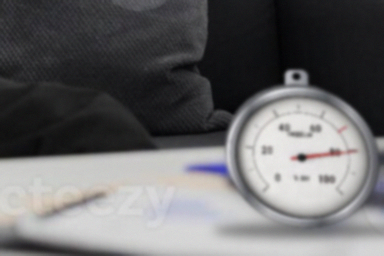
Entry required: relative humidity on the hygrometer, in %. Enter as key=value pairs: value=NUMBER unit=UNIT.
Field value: value=80 unit=%
